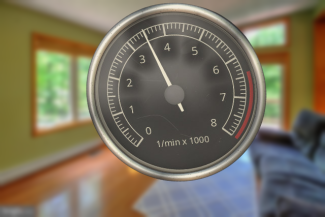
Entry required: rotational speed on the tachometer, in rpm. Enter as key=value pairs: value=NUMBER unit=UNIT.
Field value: value=3500 unit=rpm
